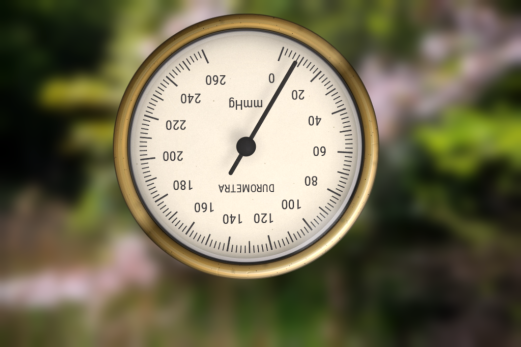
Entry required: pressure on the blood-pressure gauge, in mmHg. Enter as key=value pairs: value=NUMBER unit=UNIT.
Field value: value=8 unit=mmHg
